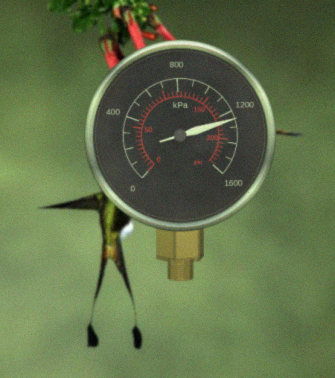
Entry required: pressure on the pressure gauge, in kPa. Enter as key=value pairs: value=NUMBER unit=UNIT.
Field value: value=1250 unit=kPa
